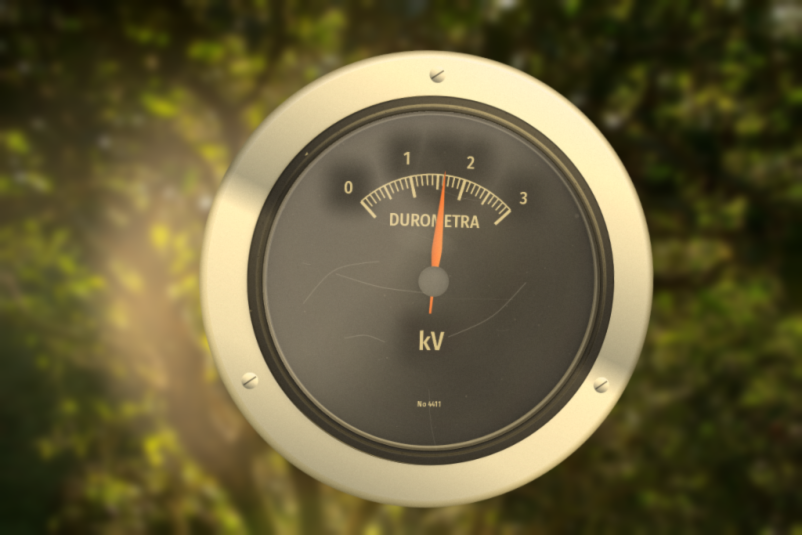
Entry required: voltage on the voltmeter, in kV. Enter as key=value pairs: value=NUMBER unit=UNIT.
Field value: value=1.6 unit=kV
